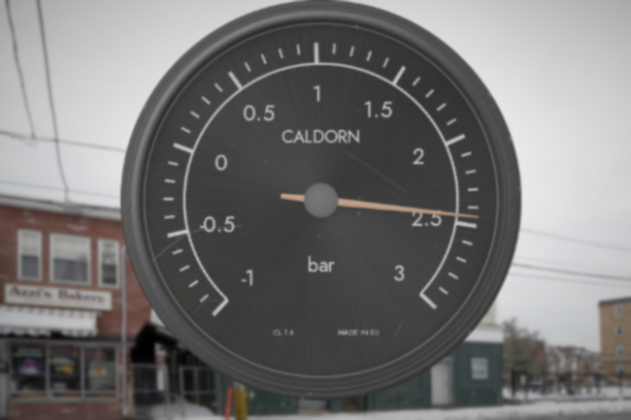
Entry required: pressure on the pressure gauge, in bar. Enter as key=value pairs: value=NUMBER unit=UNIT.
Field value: value=2.45 unit=bar
